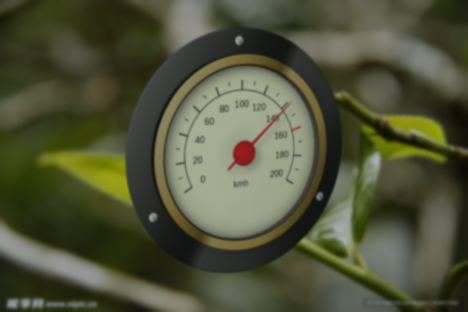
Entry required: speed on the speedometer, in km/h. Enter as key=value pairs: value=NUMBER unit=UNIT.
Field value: value=140 unit=km/h
